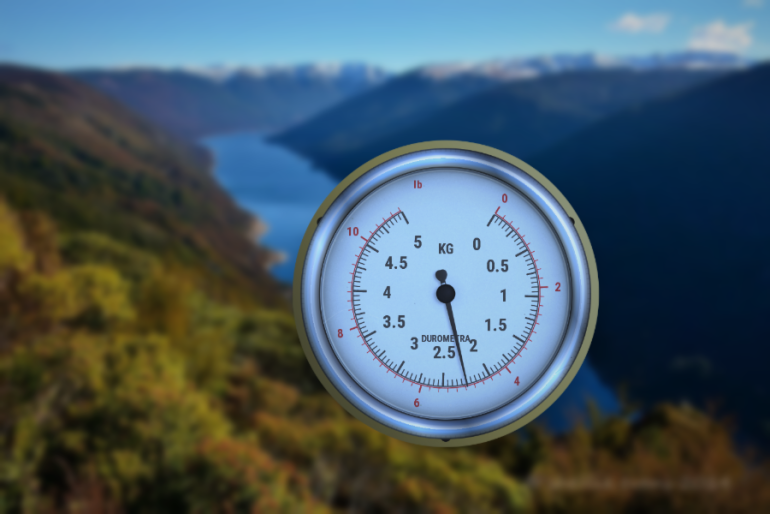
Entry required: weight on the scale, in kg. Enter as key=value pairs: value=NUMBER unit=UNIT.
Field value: value=2.25 unit=kg
